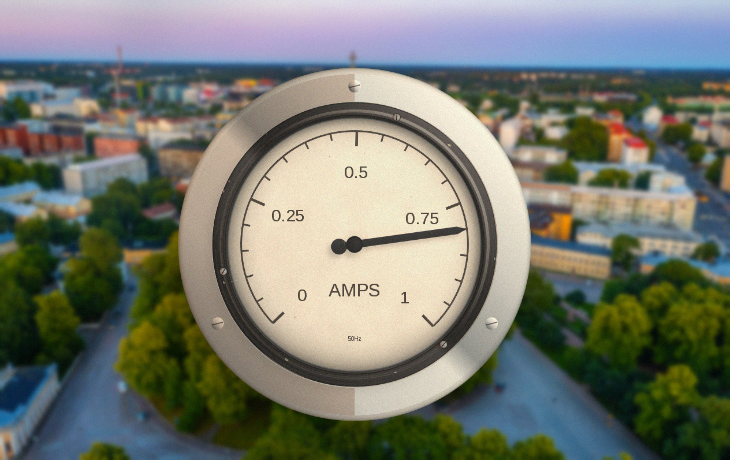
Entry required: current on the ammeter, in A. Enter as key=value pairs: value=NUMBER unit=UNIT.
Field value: value=0.8 unit=A
